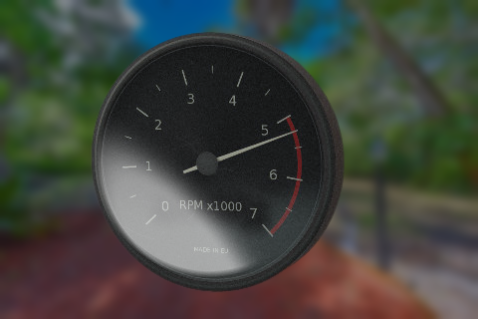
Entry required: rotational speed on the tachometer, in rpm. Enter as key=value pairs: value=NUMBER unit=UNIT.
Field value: value=5250 unit=rpm
